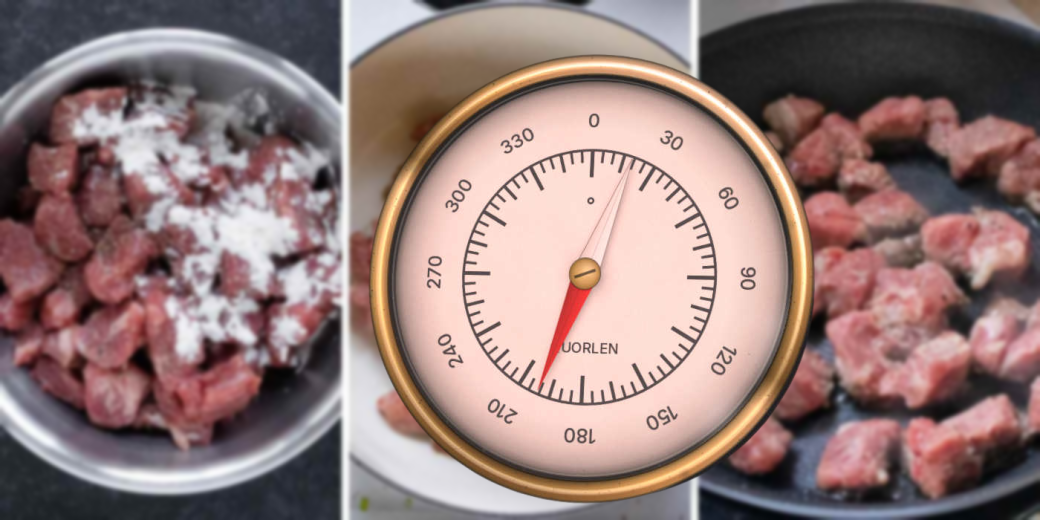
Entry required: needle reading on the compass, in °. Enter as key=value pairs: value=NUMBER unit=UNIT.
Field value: value=200 unit=°
